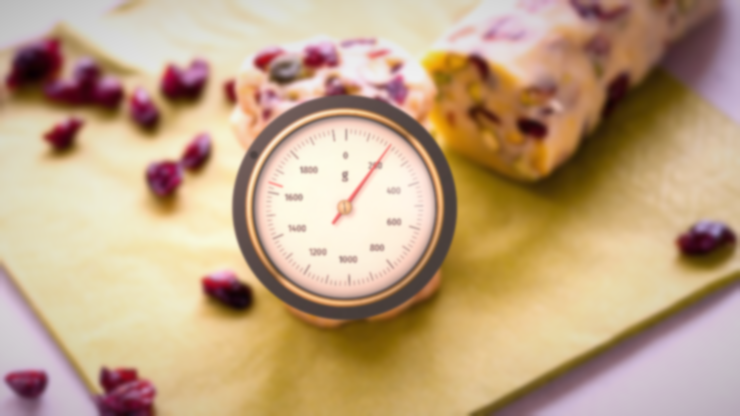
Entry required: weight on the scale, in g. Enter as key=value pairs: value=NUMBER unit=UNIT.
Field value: value=200 unit=g
